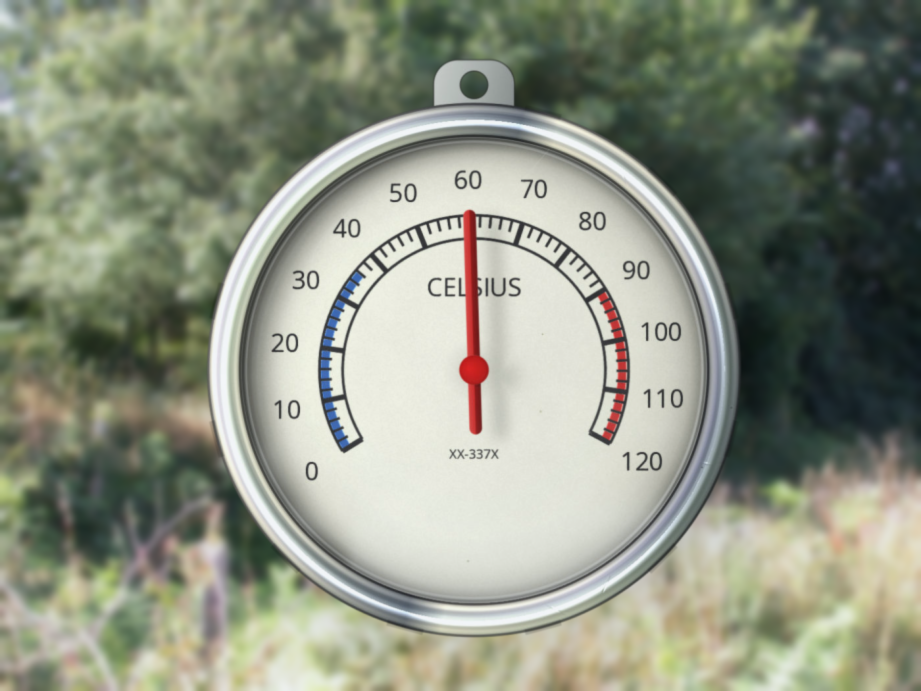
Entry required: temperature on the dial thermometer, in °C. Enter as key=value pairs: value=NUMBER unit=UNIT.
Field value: value=60 unit=°C
